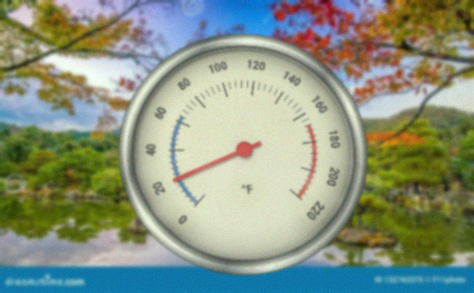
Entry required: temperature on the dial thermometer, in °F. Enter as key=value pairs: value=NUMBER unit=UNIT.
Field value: value=20 unit=°F
